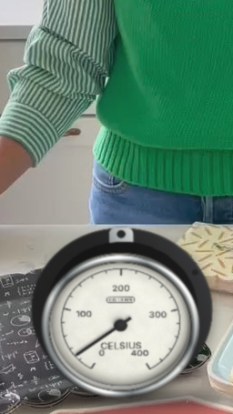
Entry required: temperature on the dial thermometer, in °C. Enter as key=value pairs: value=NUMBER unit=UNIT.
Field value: value=30 unit=°C
